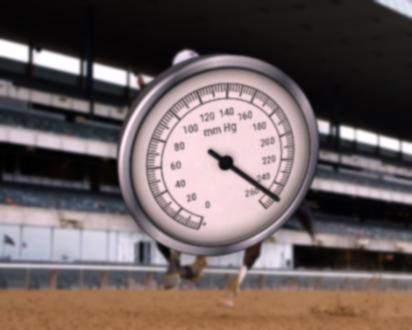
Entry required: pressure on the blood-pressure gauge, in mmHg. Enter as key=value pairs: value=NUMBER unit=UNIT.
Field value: value=250 unit=mmHg
